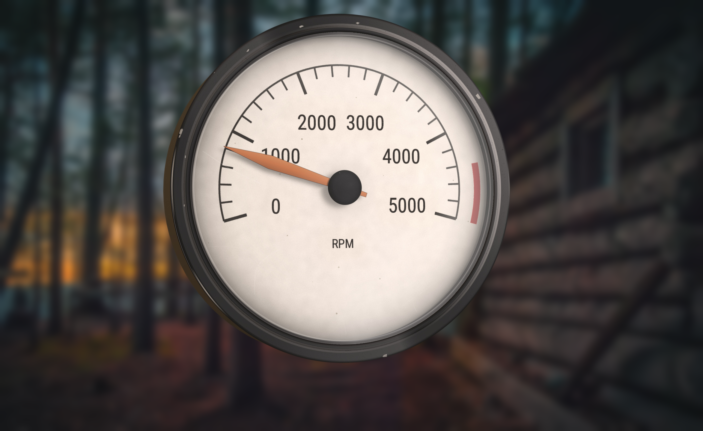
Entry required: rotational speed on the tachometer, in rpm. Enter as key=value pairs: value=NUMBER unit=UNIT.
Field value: value=800 unit=rpm
